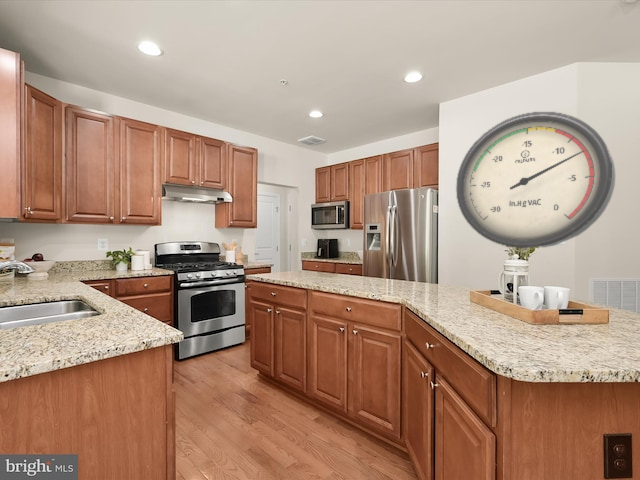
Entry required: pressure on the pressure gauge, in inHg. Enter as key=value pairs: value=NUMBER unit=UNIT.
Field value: value=-8 unit=inHg
